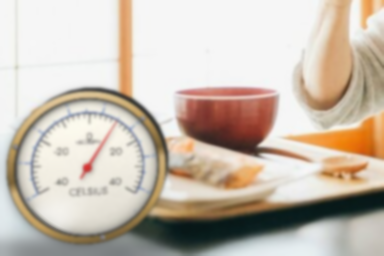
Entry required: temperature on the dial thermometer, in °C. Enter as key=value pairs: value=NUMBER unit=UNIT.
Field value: value=10 unit=°C
